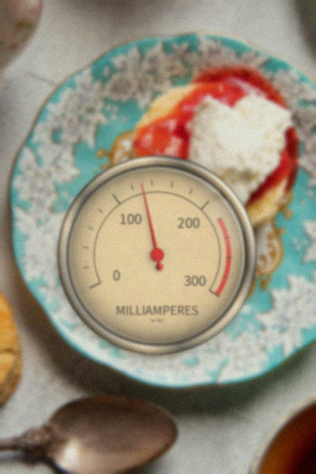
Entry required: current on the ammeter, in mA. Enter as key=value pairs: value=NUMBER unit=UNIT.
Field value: value=130 unit=mA
